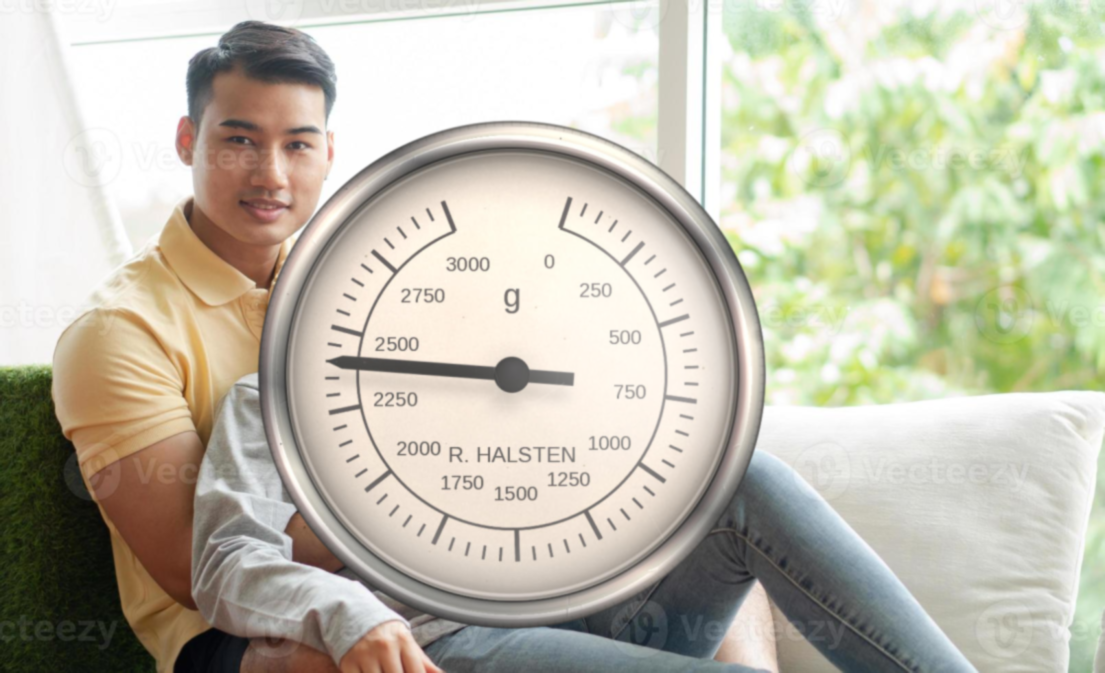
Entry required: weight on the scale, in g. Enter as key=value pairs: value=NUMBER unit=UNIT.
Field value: value=2400 unit=g
